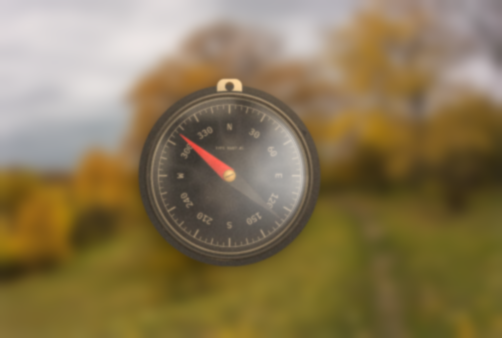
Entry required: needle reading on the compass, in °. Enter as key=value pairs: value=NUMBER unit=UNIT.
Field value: value=310 unit=°
